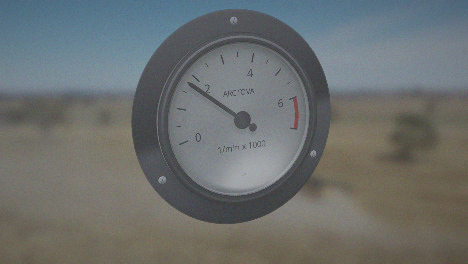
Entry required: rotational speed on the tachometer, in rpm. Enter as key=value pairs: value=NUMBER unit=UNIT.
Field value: value=1750 unit=rpm
